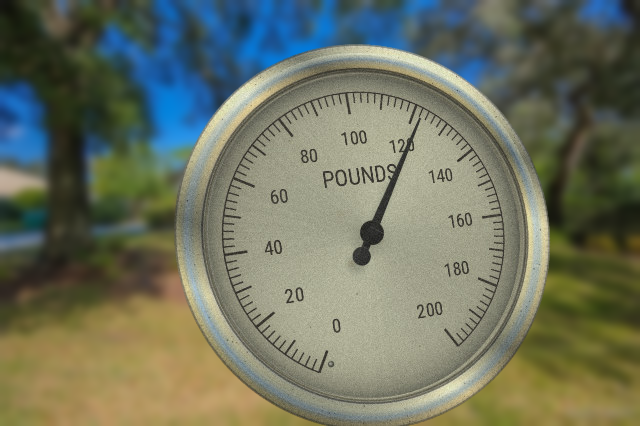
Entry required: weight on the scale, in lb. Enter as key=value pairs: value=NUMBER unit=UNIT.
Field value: value=122 unit=lb
